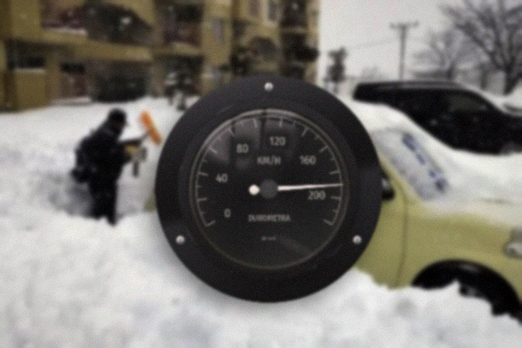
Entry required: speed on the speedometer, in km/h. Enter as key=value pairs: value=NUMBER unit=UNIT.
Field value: value=190 unit=km/h
